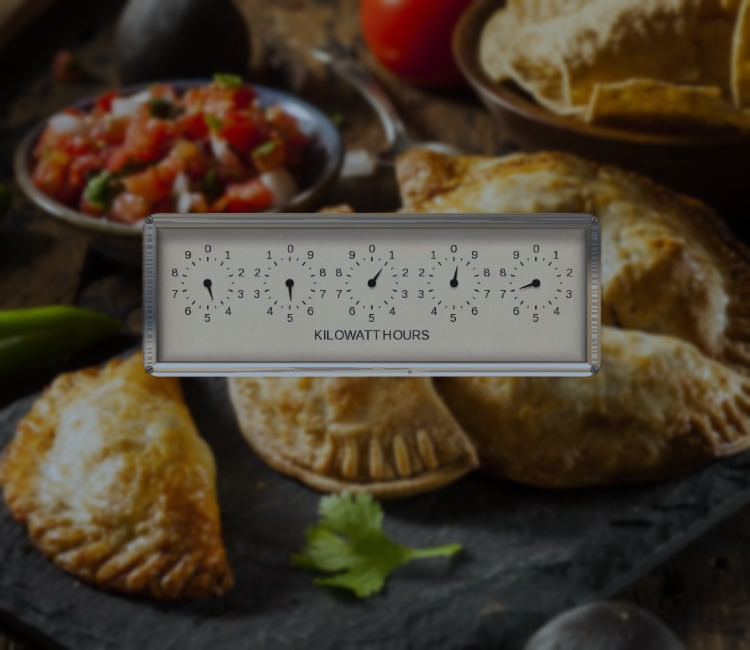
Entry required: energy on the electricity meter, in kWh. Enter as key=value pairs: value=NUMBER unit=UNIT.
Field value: value=45097 unit=kWh
